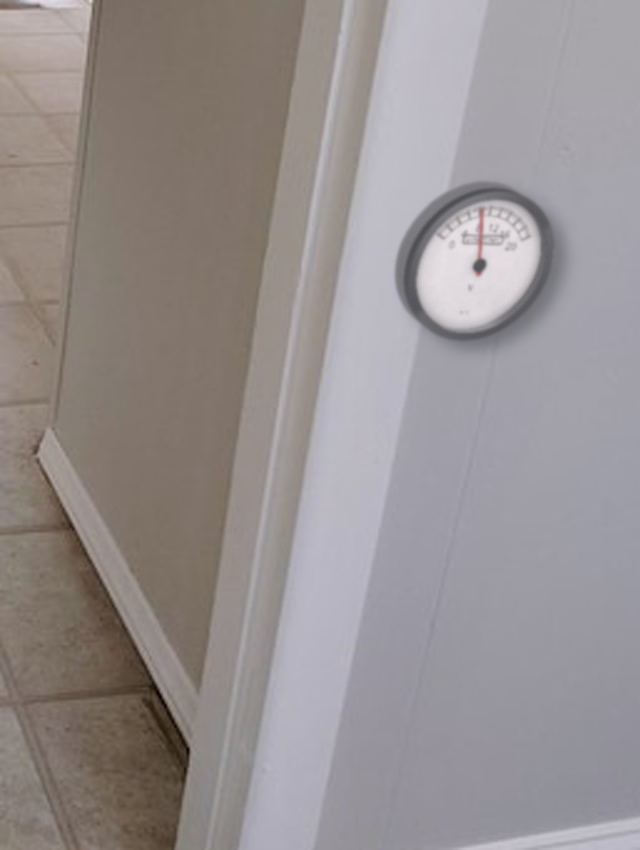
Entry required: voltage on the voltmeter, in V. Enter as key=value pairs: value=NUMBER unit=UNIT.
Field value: value=8 unit=V
